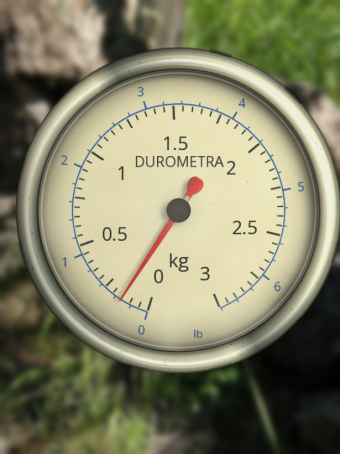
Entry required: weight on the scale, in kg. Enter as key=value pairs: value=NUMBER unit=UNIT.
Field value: value=0.15 unit=kg
